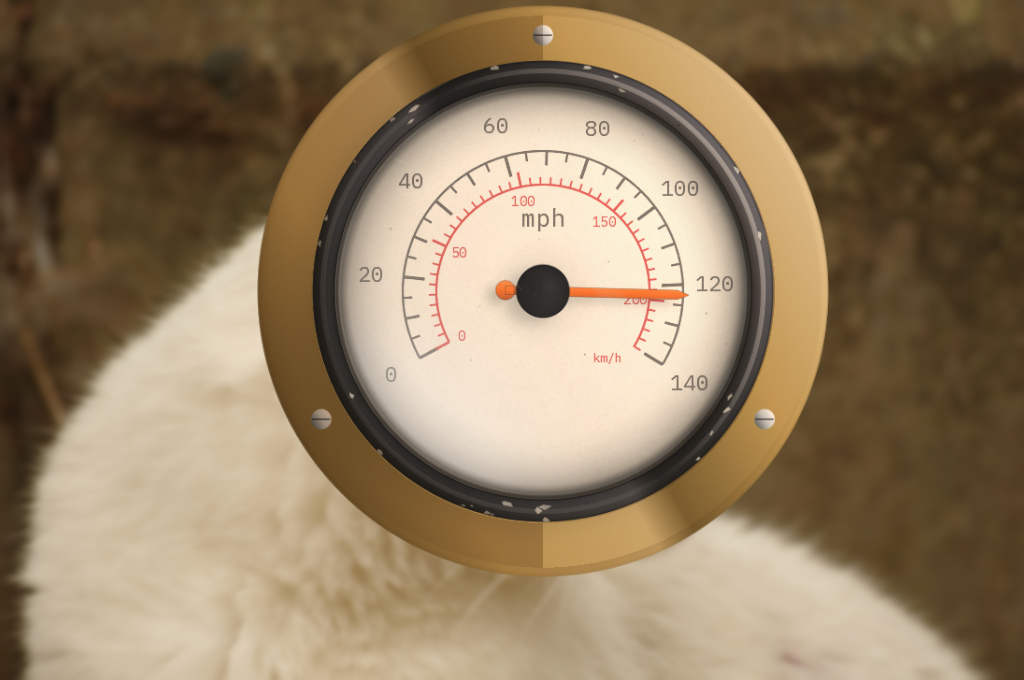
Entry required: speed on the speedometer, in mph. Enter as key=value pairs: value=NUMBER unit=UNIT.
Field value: value=122.5 unit=mph
